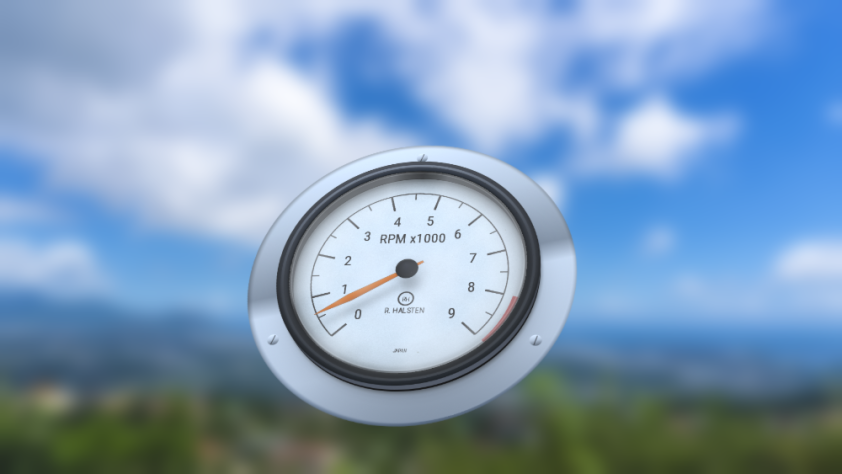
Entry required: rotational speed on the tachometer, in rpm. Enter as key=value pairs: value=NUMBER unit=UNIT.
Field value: value=500 unit=rpm
